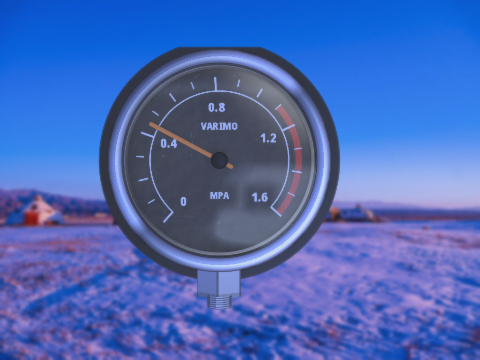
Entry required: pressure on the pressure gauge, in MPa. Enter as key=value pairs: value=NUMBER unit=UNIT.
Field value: value=0.45 unit=MPa
